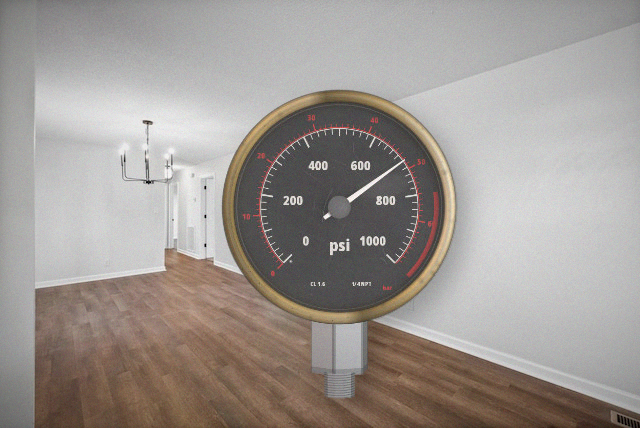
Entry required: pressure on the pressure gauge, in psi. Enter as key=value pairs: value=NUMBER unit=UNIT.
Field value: value=700 unit=psi
